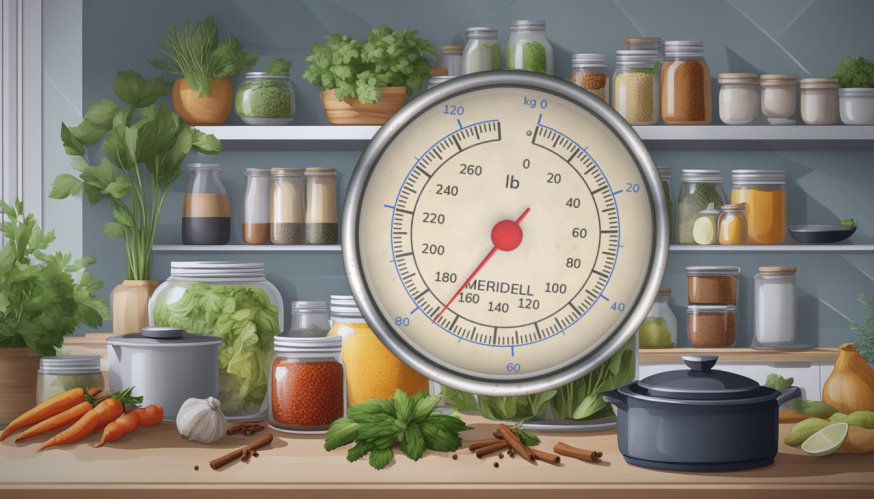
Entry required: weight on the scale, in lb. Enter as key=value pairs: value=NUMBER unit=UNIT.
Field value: value=168 unit=lb
